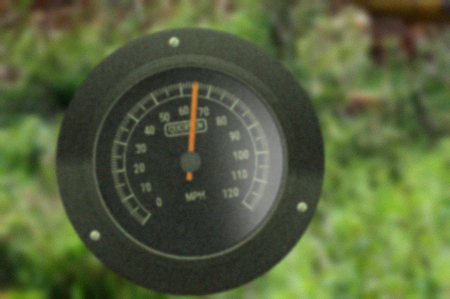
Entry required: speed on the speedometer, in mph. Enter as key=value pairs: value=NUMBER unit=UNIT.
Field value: value=65 unit=mph
